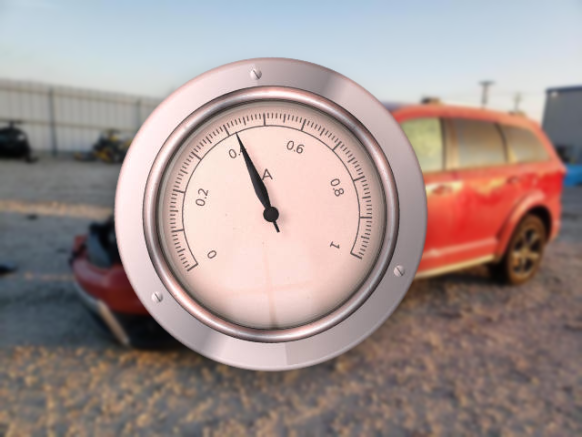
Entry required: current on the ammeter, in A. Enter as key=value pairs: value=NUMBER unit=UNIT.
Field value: value=0.42 unit=A
